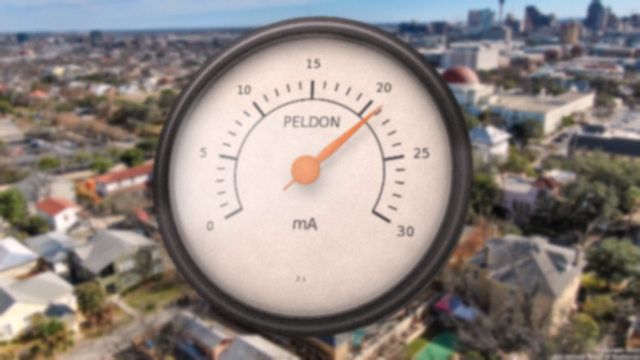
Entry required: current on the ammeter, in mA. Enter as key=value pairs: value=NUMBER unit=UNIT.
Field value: value=21 unit=mA
